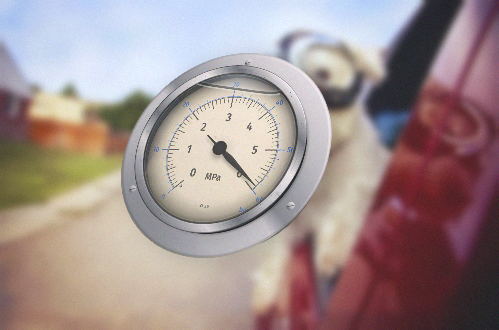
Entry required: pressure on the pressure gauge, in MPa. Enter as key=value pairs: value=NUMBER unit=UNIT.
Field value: value=5.9 unit=MPa
